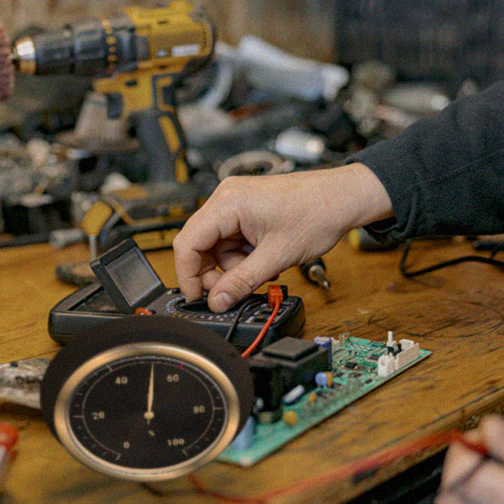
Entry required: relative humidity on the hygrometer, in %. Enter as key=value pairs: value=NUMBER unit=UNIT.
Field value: value=52 unit=%
